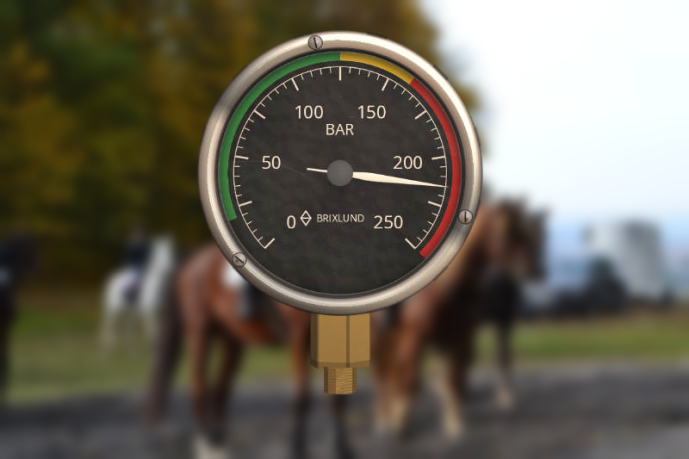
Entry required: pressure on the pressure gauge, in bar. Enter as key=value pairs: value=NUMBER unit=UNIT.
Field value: value=215 unit=bar
